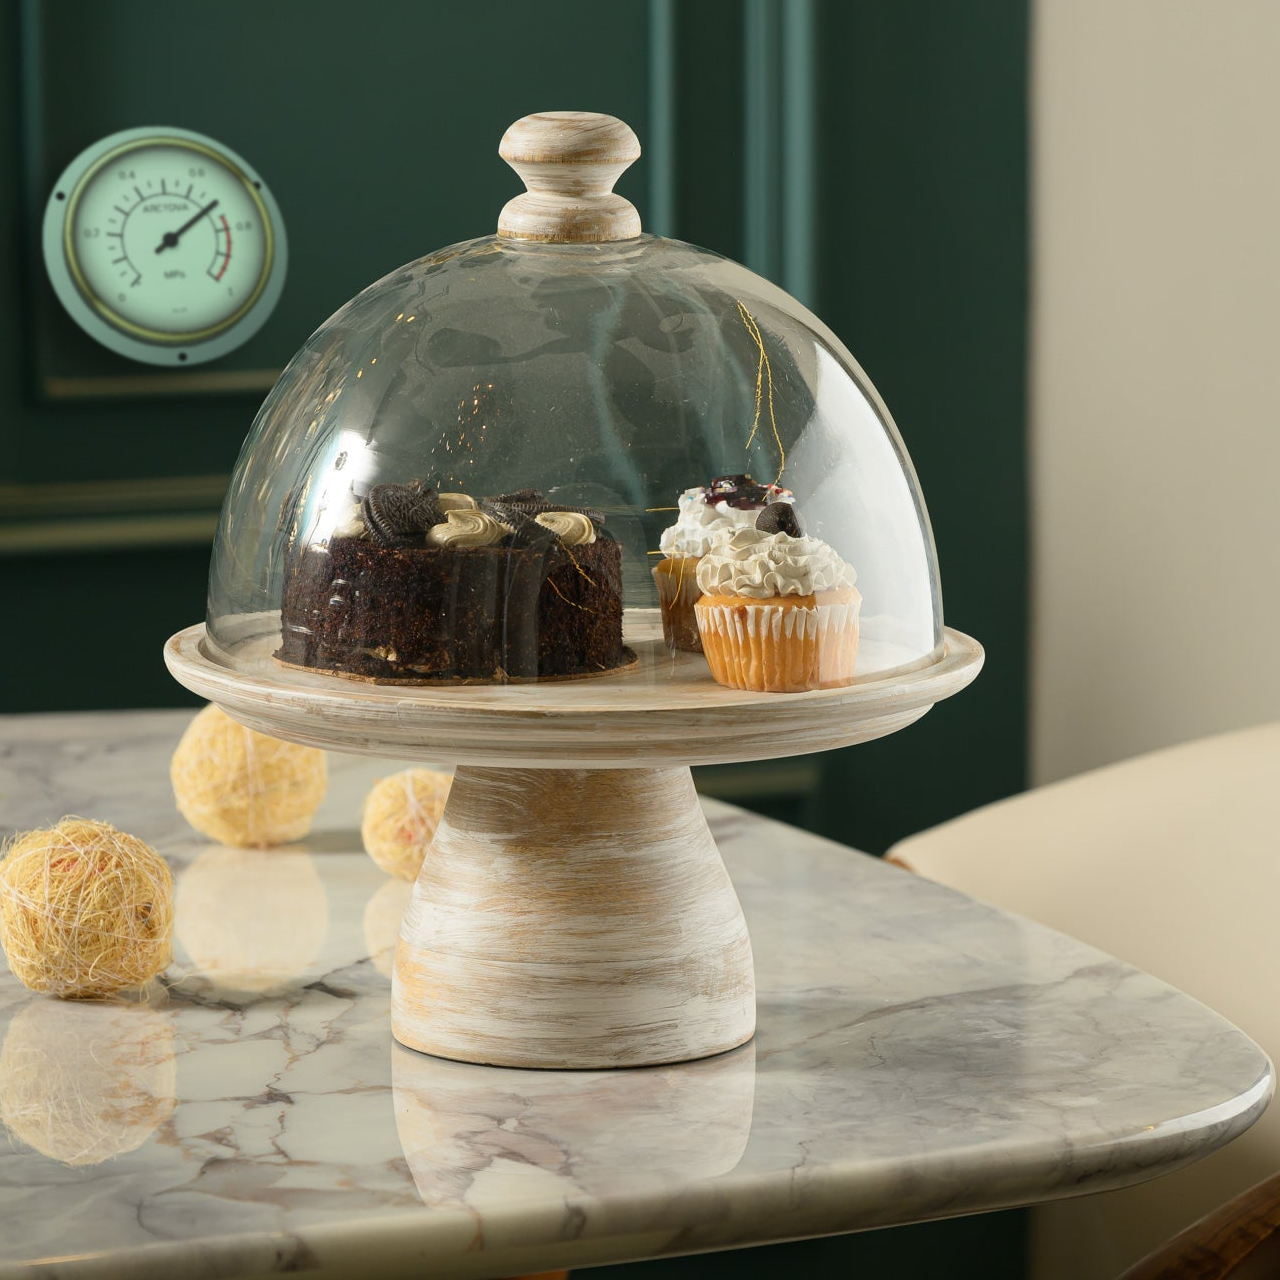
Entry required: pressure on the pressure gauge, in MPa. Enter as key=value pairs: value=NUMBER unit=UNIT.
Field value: value=0.7 unit=MPa
